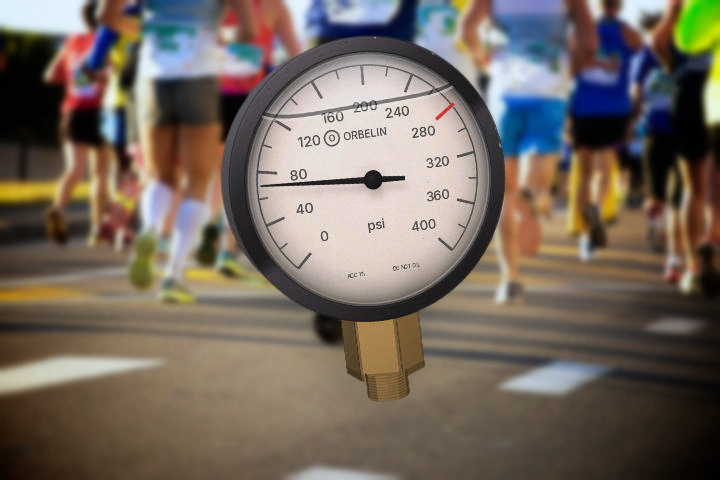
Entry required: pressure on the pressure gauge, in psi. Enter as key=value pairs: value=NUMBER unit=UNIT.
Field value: value=70 unit=psi
